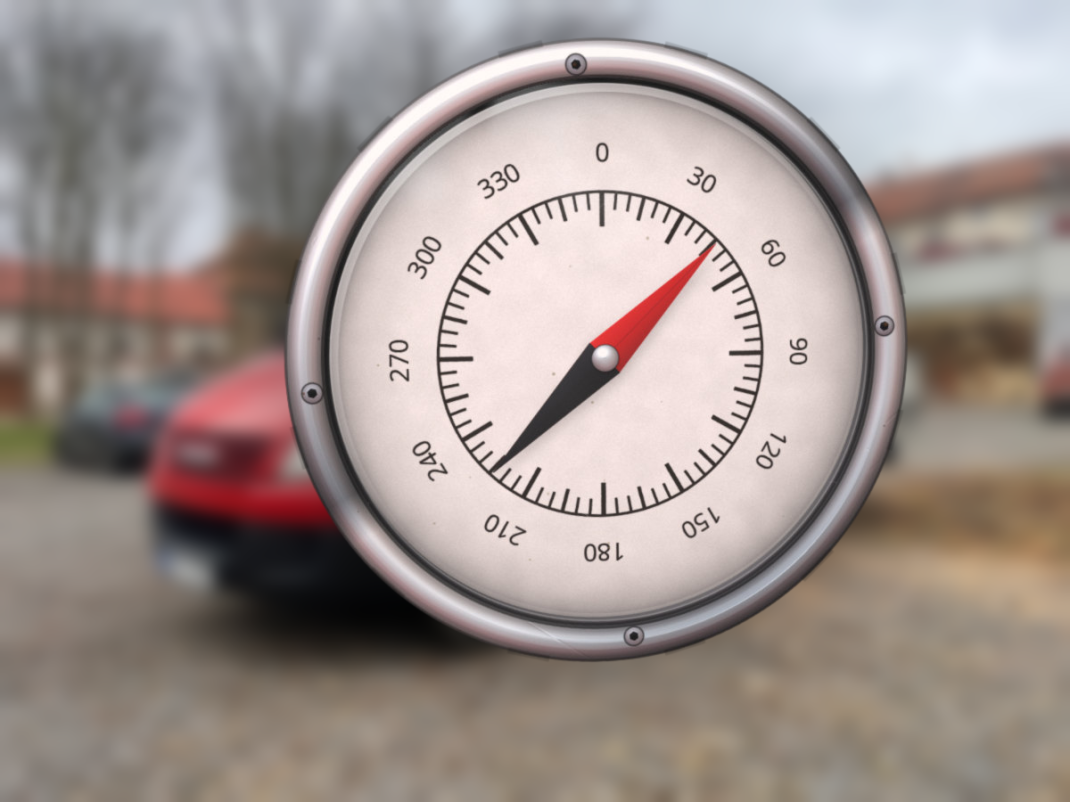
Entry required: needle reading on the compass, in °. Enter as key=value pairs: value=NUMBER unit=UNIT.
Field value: value=45 unit=°
